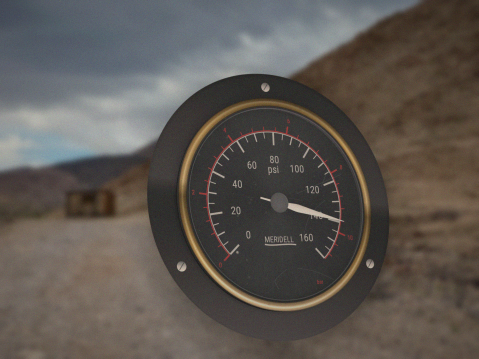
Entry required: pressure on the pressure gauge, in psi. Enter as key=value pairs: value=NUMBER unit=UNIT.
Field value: value=140 unit=psi
